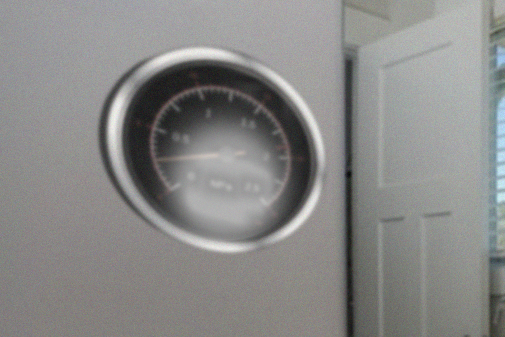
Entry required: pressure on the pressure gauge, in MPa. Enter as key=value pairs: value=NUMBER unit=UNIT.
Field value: value=0.25 unit=MPa
